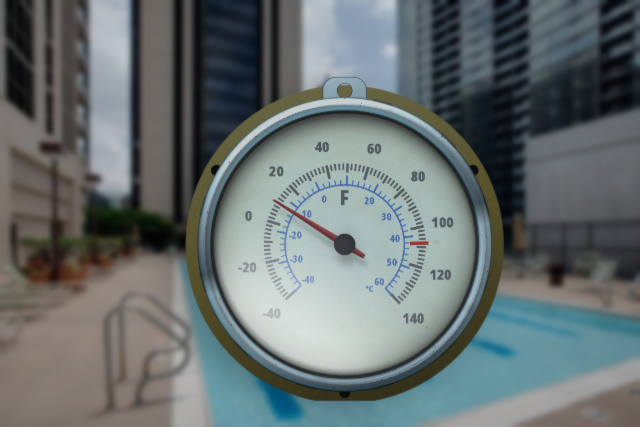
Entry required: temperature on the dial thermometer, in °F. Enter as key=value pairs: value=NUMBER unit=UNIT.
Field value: value=10 unit=°F
